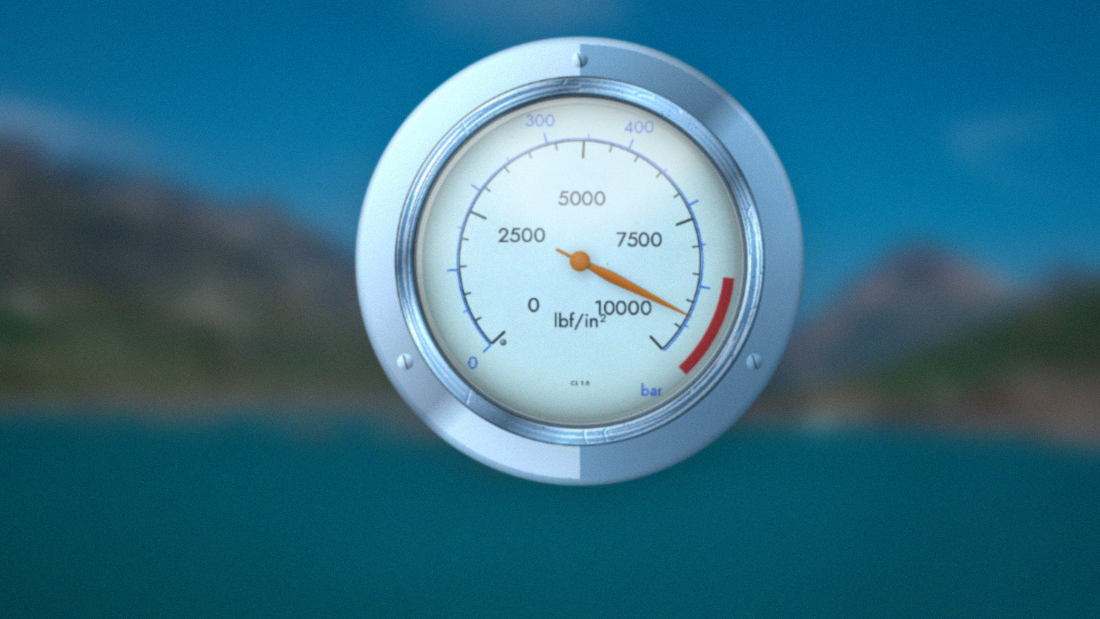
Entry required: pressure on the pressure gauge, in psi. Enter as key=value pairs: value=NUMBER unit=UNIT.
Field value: value=9250 unit=psi
